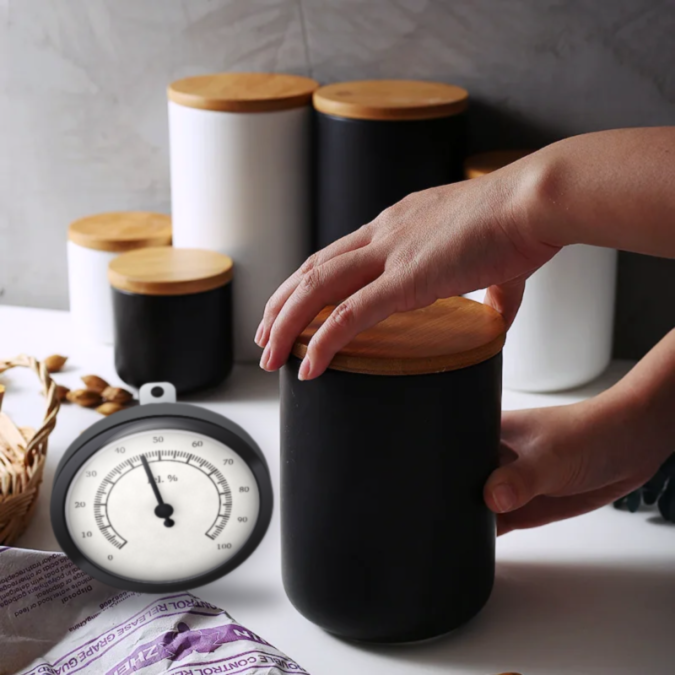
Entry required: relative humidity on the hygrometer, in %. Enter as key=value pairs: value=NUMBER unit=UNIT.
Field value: value=45 unit=%
